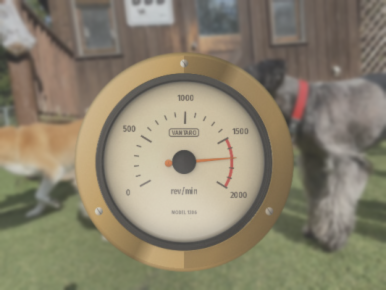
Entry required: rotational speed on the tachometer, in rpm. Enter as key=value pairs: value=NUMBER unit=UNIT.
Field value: value=1700 unit=rpm
